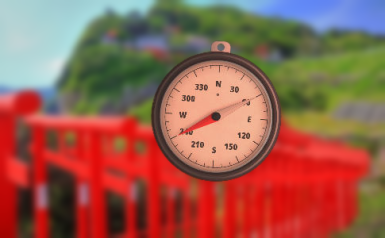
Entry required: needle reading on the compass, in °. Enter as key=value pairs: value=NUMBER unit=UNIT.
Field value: value=240 unit=°
